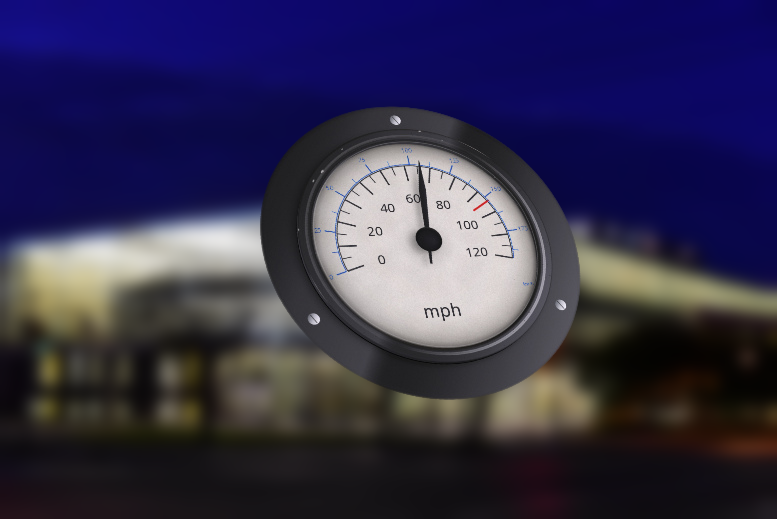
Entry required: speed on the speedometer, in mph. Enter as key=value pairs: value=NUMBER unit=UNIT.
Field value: value=65 unit=mph
